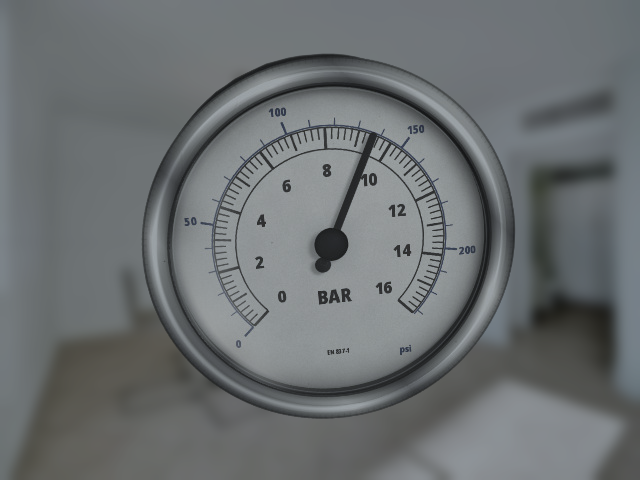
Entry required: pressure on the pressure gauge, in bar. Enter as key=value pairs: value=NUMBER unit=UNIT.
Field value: value=9.4 unit=bar
